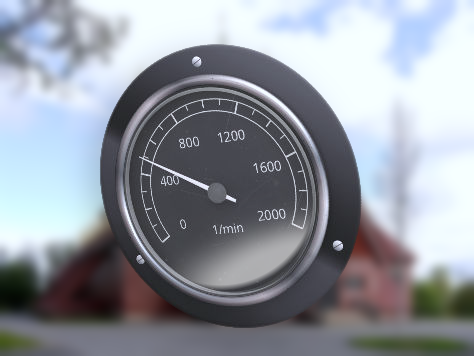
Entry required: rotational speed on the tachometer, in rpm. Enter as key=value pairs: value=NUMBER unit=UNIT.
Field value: value=500 unit=rpm
